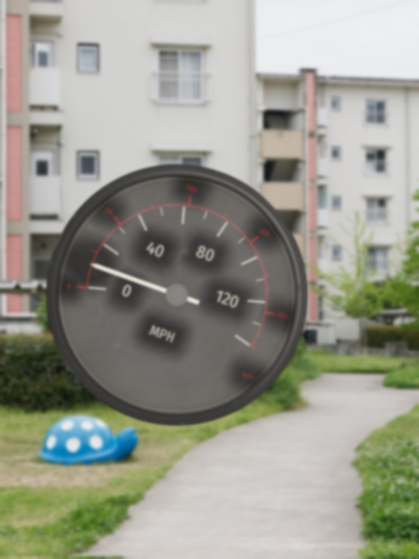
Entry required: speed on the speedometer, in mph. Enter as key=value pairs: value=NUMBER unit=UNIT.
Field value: value=10 unit=mph
